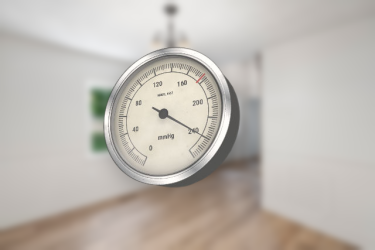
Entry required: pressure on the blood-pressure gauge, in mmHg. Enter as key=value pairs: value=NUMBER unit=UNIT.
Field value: value=240 unit=mmHg
